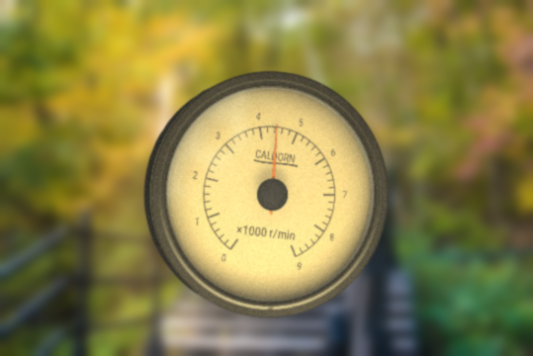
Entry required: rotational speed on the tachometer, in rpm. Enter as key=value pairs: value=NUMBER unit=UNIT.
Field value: value=4400 unit=rpm
